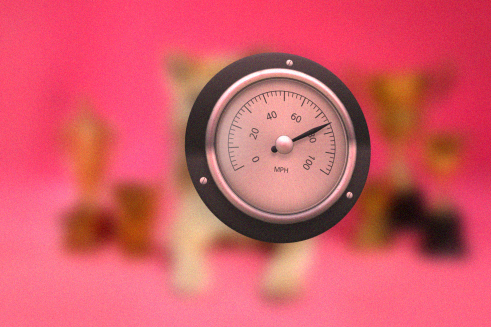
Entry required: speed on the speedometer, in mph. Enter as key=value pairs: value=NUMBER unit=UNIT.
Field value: value=76 unit=mph
